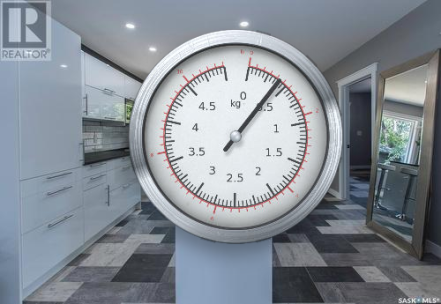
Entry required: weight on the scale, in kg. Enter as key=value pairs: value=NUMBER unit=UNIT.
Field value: value=0.4 unit=kg
